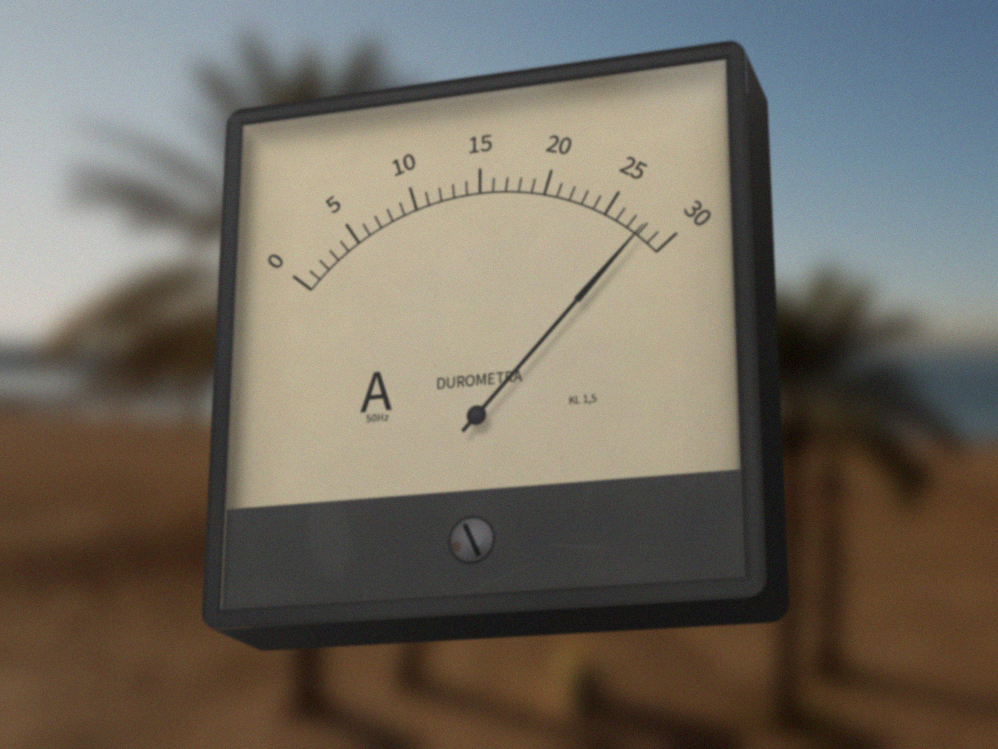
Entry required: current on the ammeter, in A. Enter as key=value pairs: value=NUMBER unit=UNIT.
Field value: value=28 unit=A
